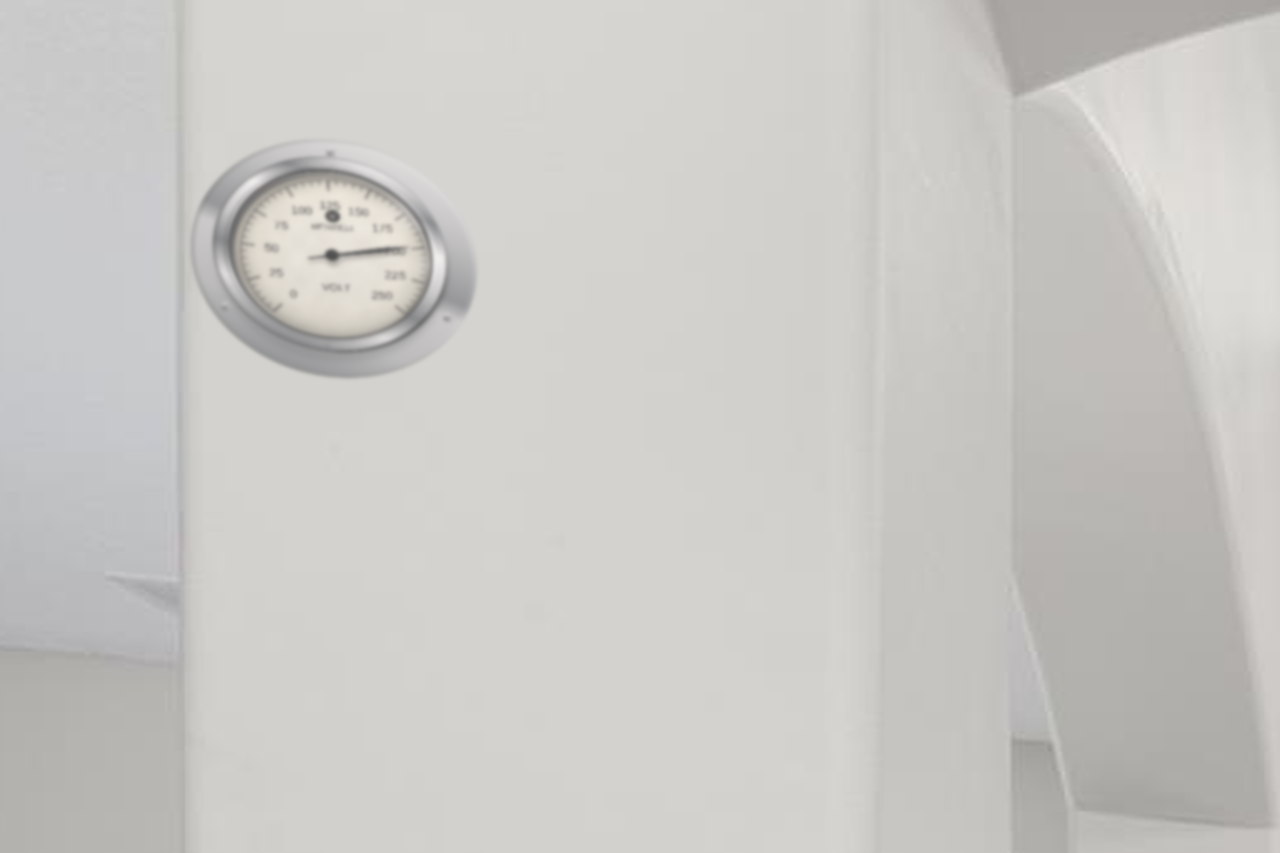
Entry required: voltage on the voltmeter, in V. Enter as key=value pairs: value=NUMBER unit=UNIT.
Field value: value=200 unit=V
